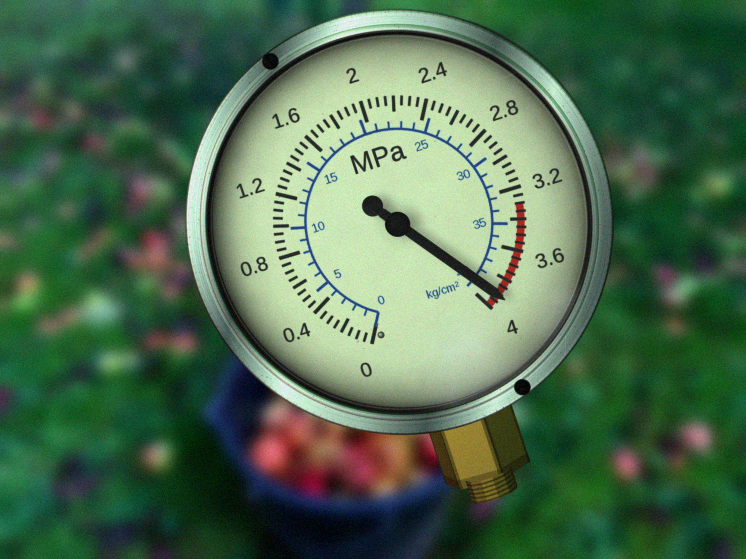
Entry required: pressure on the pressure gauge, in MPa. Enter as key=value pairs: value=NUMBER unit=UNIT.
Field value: value=3.9 unit=MPa
